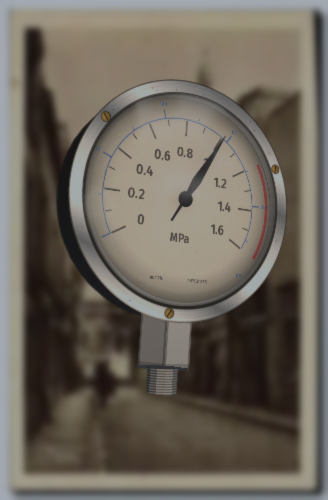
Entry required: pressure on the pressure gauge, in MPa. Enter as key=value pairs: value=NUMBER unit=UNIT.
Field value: value=1 unit=MPa
